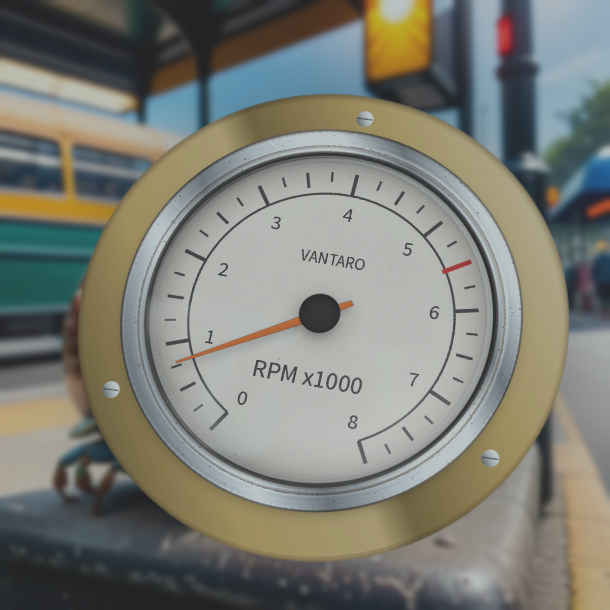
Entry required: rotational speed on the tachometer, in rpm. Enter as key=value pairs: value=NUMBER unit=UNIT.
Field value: value=750 unit=rpm
